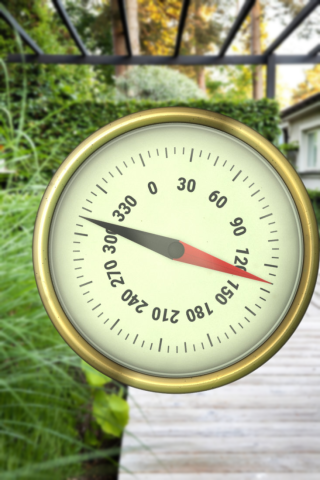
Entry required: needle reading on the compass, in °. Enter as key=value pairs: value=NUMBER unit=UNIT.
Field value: value=130 unit=°
